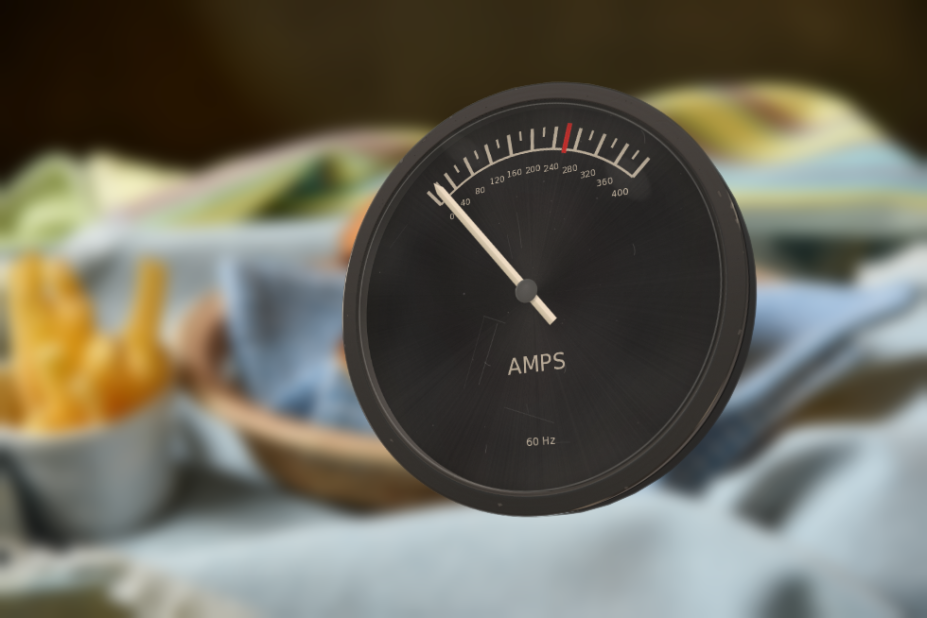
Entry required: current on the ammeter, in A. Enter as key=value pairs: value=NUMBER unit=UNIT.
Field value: value=20 unit=A
